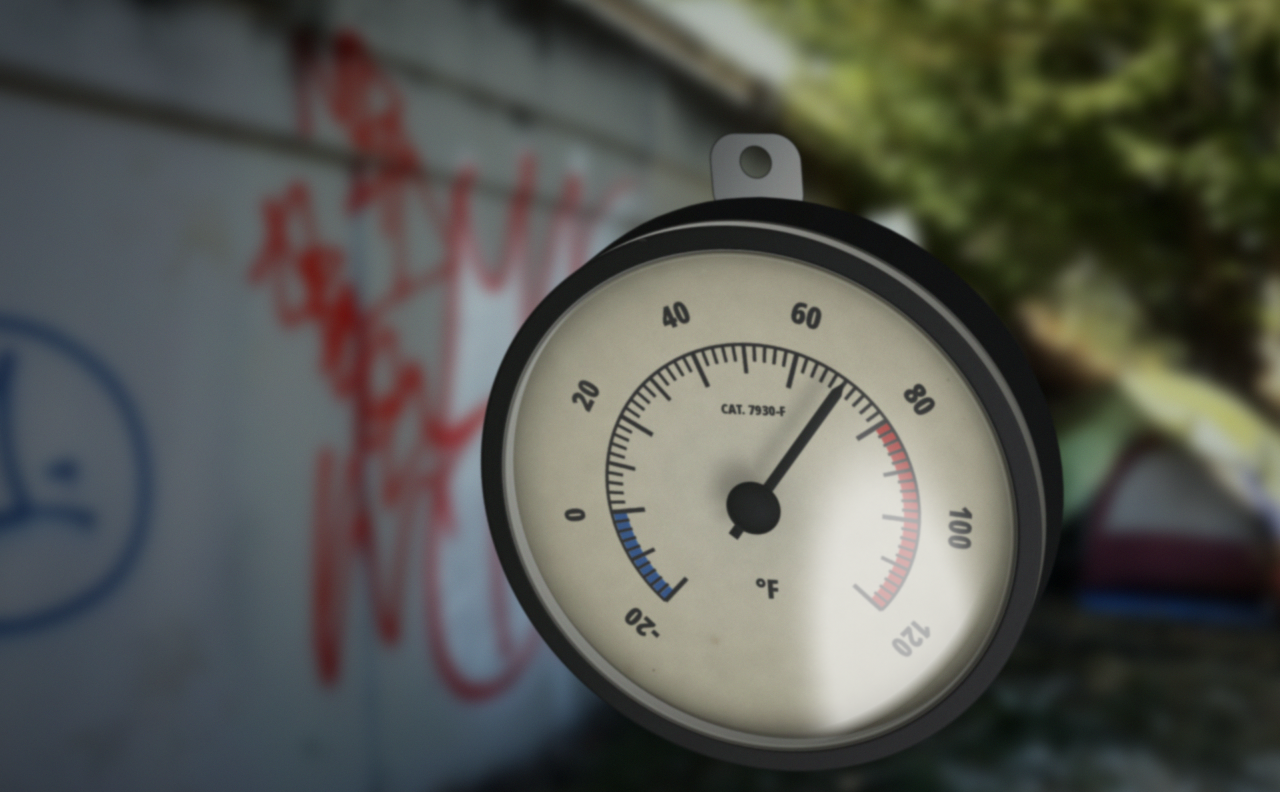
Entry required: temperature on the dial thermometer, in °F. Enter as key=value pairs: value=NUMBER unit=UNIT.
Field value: value=70 unit=°F
